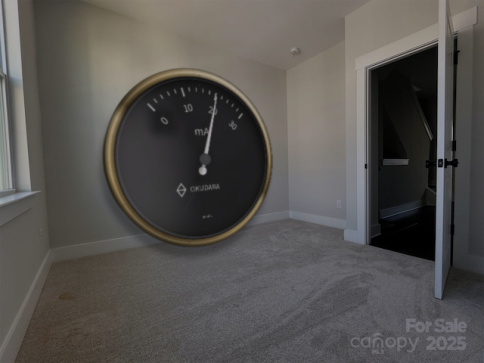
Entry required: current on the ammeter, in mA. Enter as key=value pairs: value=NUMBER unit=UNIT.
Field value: value=20 unit=mA
